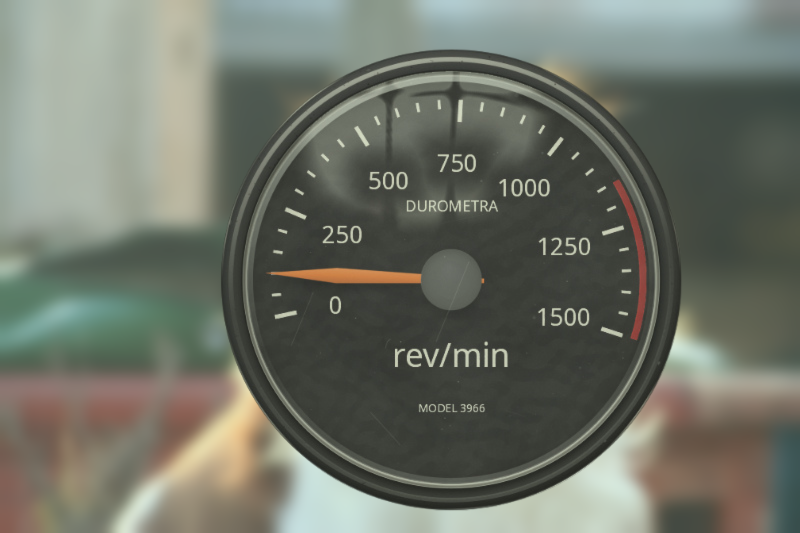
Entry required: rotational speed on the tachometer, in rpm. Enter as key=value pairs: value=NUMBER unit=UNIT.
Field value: value=100 unit=rpm
